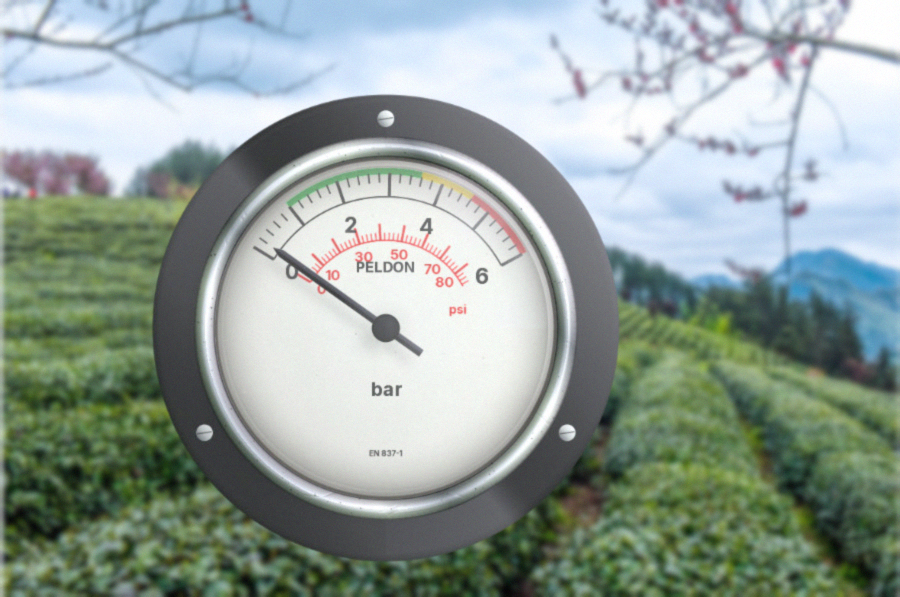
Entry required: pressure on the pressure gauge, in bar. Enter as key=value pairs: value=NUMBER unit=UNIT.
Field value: value=0.2 unit=bar
